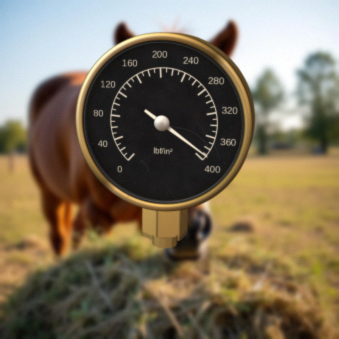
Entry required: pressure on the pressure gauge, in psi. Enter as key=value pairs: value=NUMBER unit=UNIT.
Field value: value=390 unit=psi
